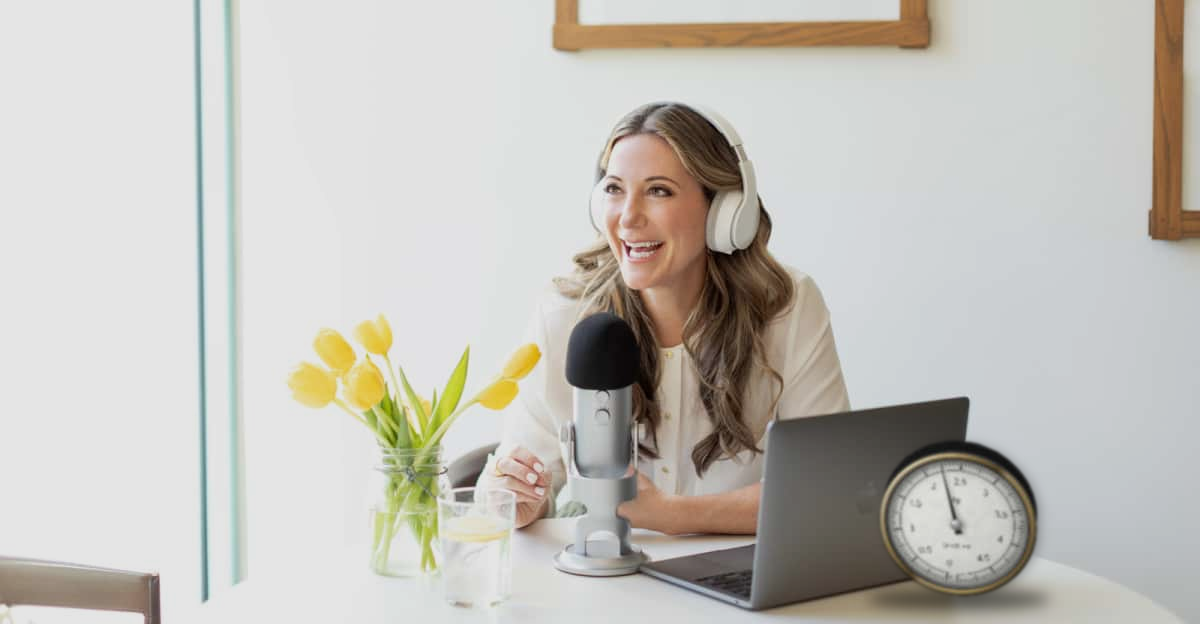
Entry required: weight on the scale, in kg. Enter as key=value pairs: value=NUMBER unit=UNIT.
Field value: value=2.25 unit=kg
